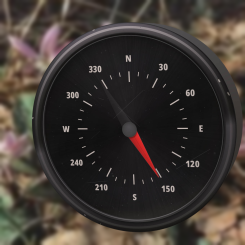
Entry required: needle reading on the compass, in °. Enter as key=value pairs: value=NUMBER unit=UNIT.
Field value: value=150 unit=°
